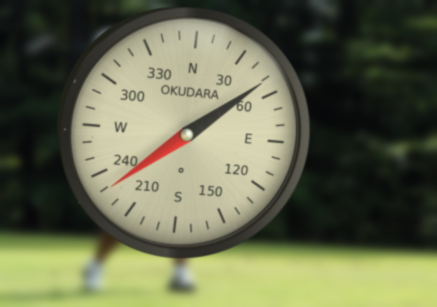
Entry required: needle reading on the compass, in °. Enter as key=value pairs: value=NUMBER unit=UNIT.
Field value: value=230 unit=°
